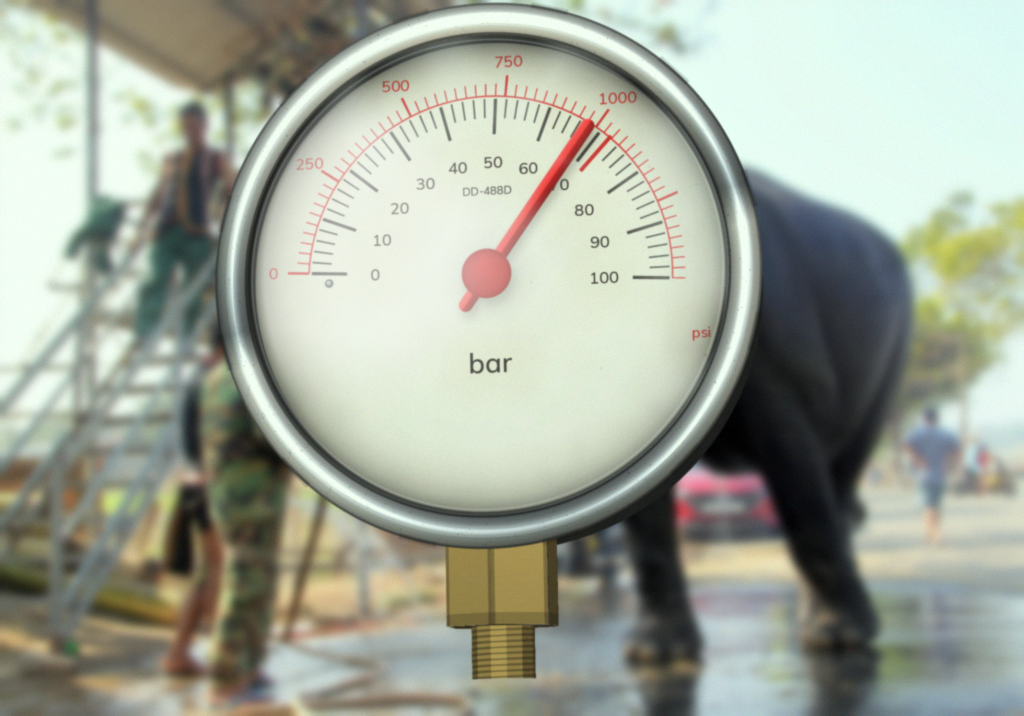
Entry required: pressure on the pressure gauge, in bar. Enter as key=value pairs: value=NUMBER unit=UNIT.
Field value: value=68 unit=bar
